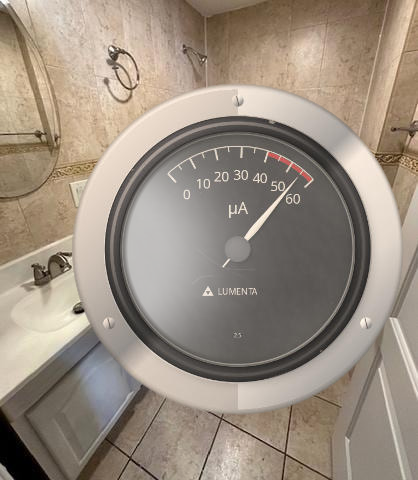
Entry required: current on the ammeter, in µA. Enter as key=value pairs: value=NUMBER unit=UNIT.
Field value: value=55 unit=µA
